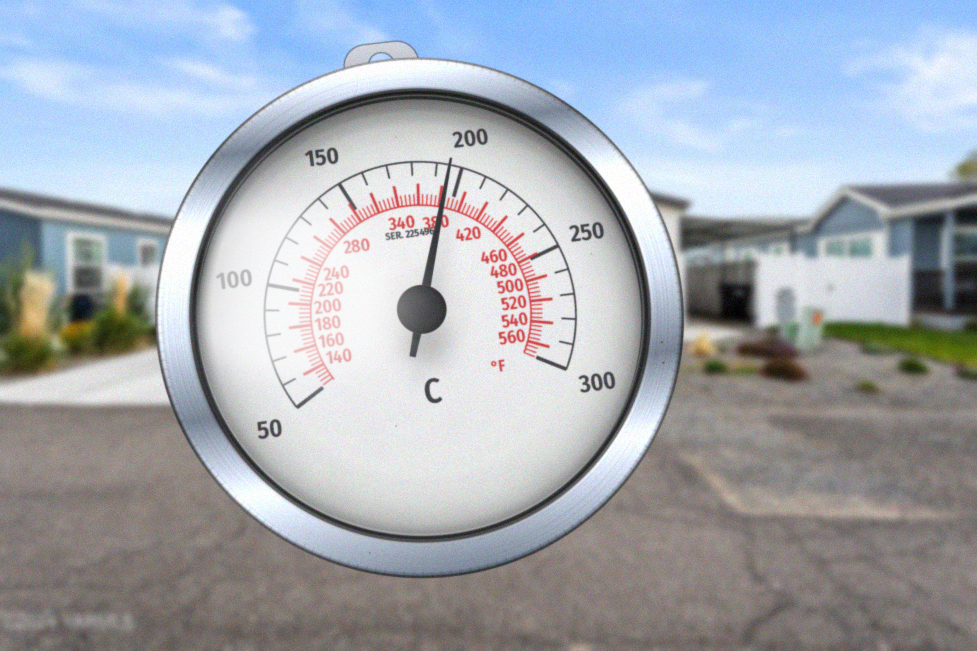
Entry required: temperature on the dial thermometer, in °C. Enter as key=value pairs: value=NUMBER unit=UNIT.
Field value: value=195 unit=°C
